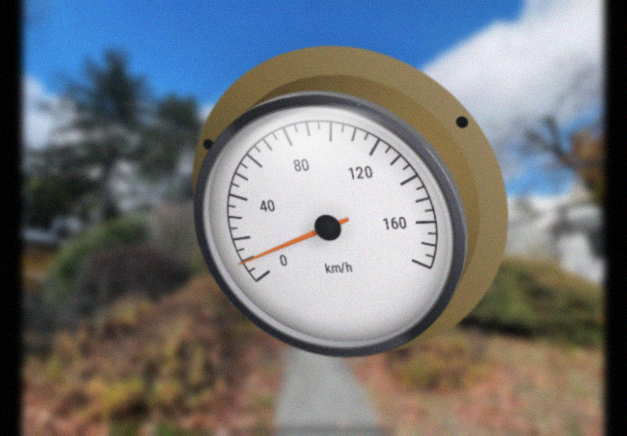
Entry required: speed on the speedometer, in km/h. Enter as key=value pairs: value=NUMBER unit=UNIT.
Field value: value=10 unit=km/h
